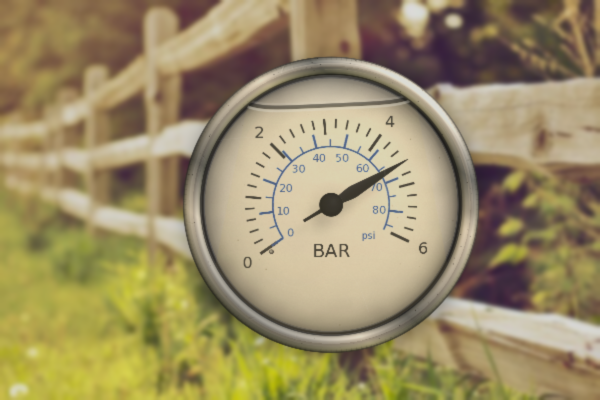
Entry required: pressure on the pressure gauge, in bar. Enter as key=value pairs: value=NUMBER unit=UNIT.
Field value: value=4.6 unit=bar
